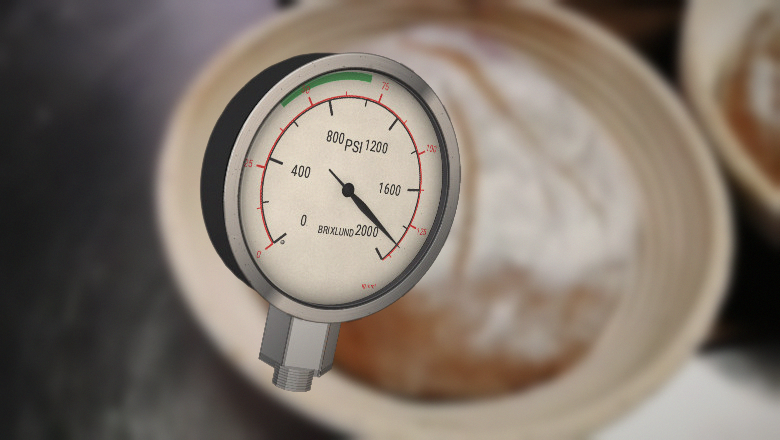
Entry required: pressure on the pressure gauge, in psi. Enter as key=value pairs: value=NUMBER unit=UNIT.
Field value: value=1900 unit=psi
